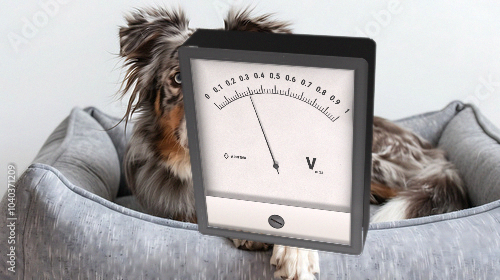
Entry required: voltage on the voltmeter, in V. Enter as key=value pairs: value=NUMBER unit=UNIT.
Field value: value=0.3 unit=V
